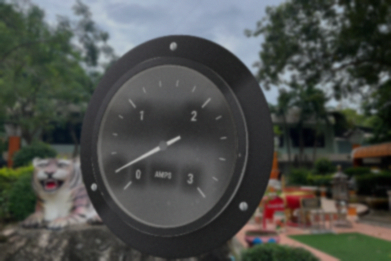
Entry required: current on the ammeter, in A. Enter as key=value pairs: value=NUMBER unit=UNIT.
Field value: value=0.2 unit=A
